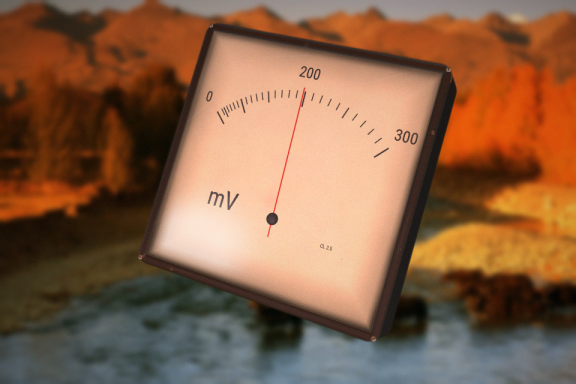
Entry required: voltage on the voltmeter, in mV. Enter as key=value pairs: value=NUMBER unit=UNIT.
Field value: value=200 unit=mV
